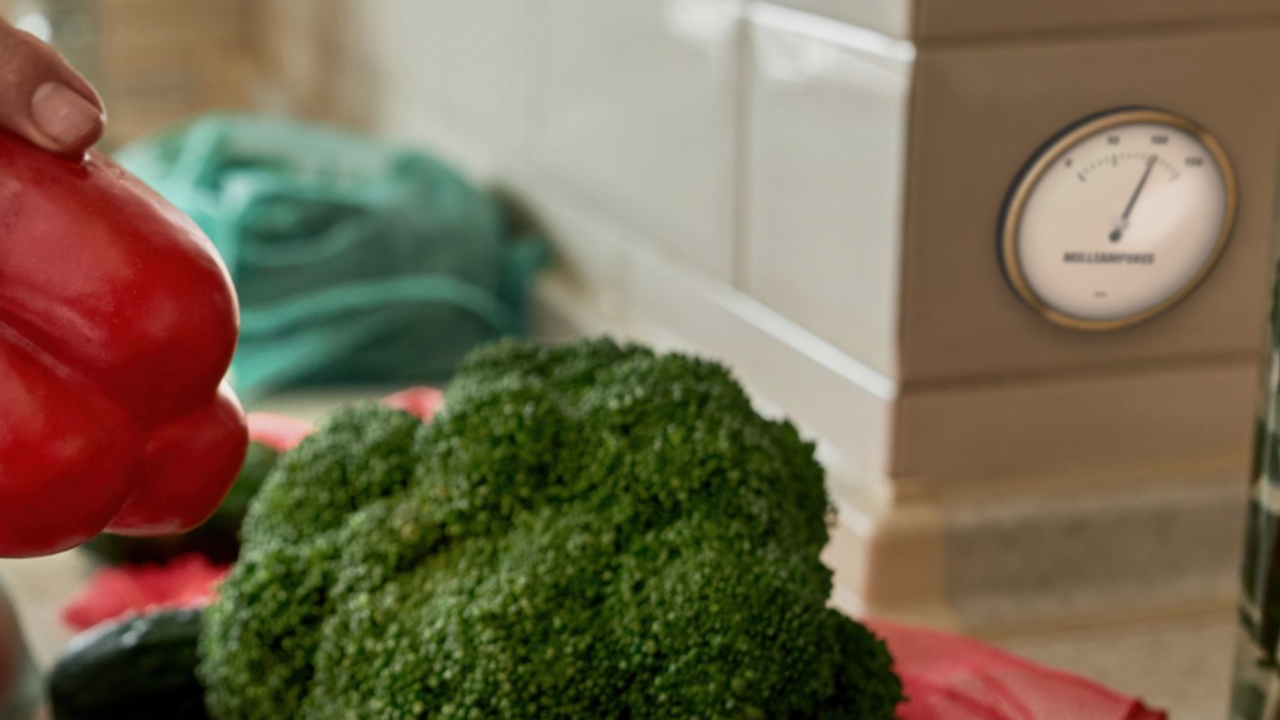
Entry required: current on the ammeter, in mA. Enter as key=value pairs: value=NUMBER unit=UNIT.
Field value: value=100 unit=mA
